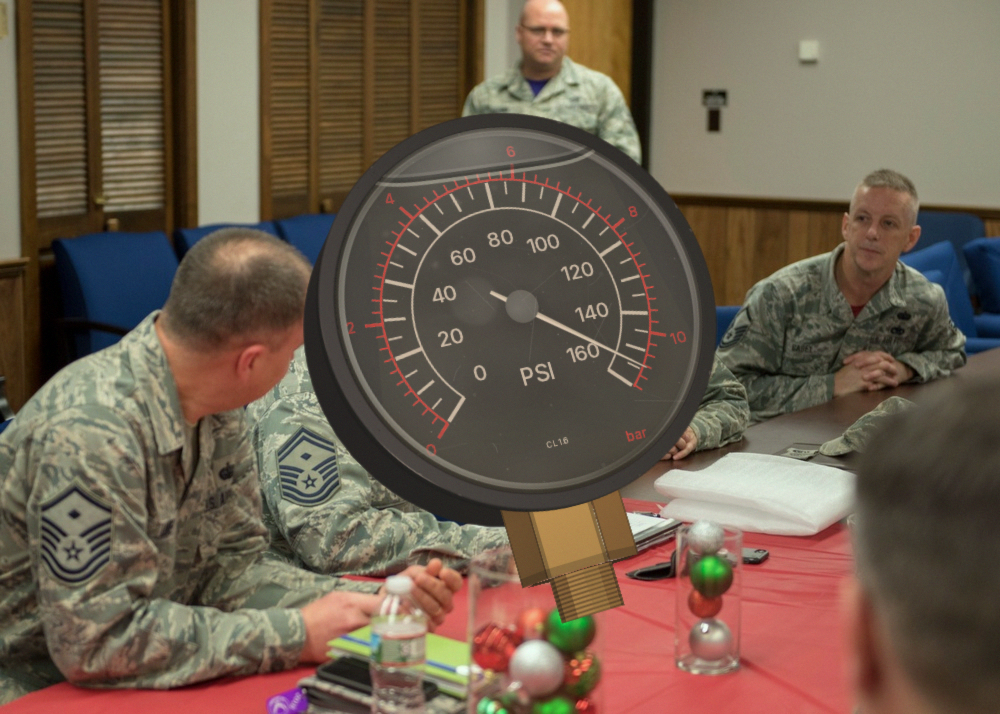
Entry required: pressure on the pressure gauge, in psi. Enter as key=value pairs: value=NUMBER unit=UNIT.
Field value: value=155 unit=psi
